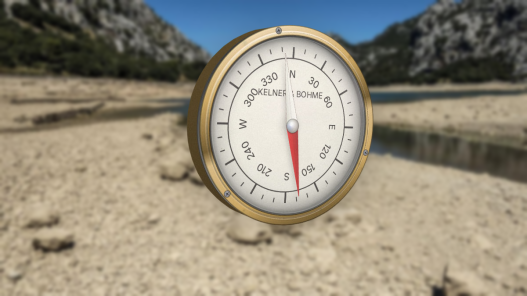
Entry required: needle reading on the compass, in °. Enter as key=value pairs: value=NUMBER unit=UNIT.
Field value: value=170 unit=°
